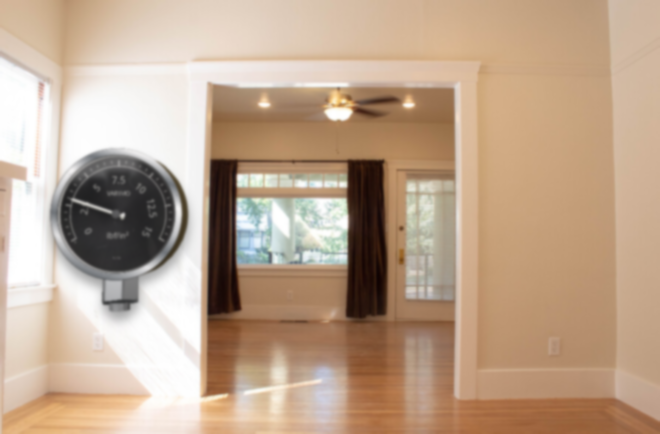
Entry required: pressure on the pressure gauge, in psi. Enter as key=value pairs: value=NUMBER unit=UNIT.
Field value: value=3 unit=psi
